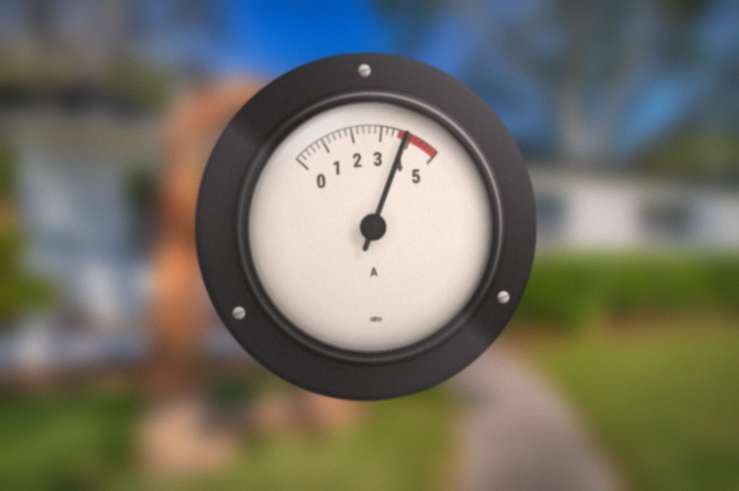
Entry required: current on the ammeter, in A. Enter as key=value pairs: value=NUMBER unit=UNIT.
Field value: value=3.8 unit=A
